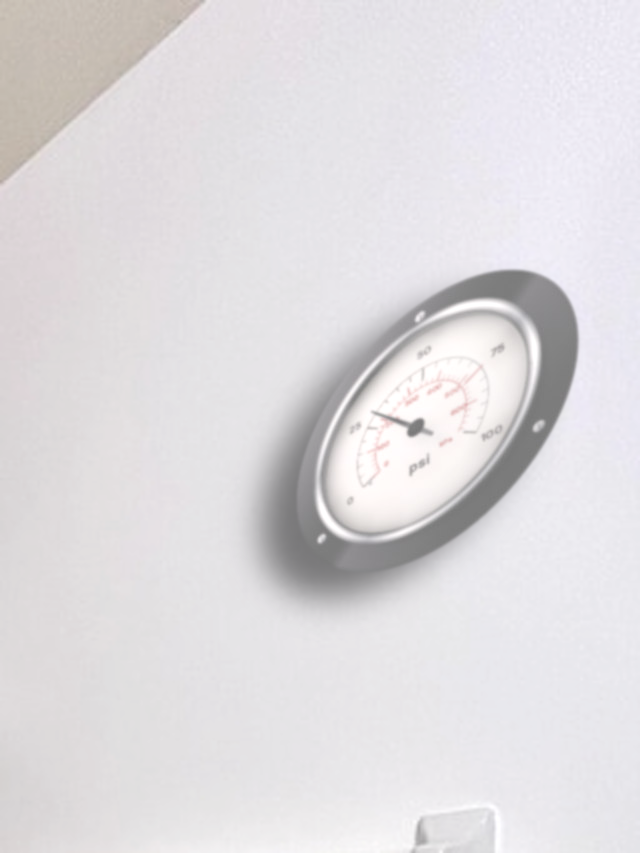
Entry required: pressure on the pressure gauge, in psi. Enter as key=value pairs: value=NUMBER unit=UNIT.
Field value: value=30 unit=psi
